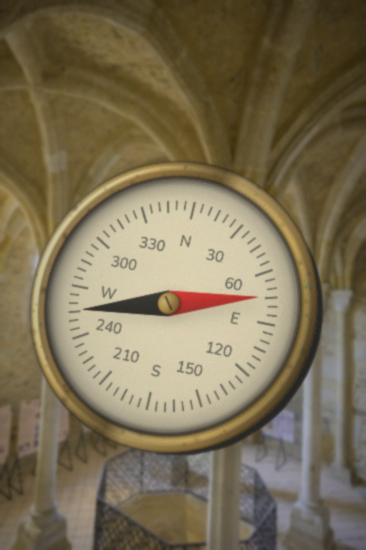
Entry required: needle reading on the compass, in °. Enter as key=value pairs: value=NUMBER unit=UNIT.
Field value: value=75 unit=°
